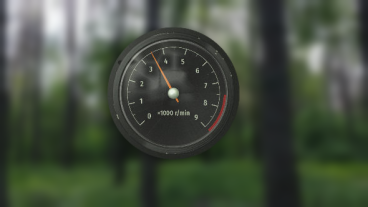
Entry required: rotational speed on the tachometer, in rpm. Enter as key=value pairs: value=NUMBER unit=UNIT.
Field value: value=3500 unit=rpm
